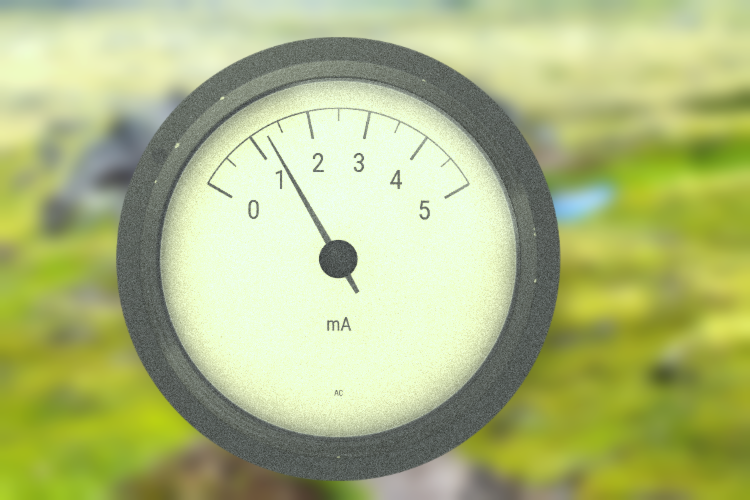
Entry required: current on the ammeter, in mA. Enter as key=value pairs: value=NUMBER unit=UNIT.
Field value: value=1.25 unit=mA
